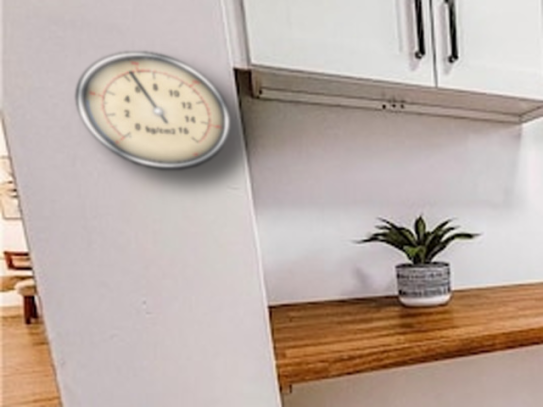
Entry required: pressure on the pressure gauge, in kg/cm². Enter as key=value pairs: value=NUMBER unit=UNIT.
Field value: value=6.5 unit=kg/cm²
